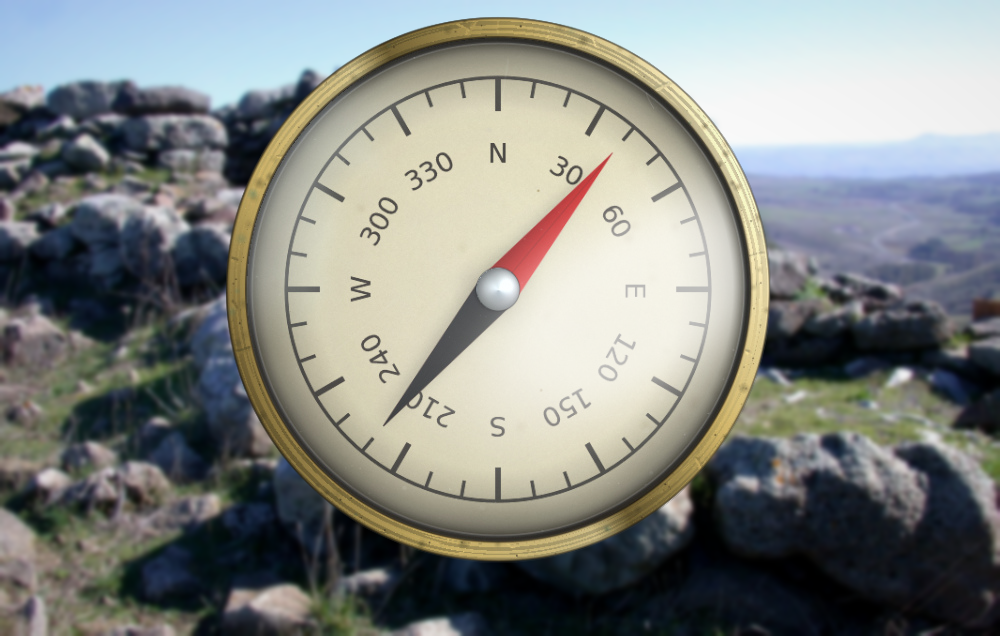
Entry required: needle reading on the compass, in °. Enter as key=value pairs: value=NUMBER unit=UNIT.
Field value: value=40 unit=°
